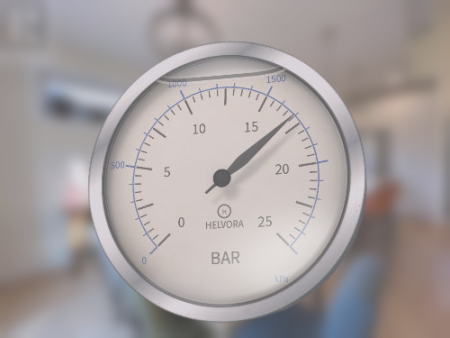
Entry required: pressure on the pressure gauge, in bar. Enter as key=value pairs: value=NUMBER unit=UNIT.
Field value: value=17 unit=bar
